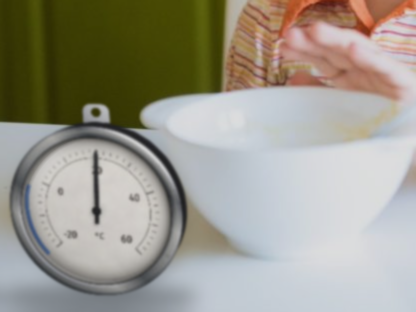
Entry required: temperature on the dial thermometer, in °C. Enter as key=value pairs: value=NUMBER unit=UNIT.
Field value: value=20 unit=°C
